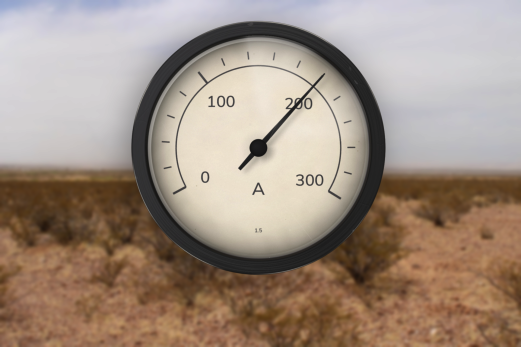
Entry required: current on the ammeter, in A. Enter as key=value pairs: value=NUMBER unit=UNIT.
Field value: value=200 unit=A
